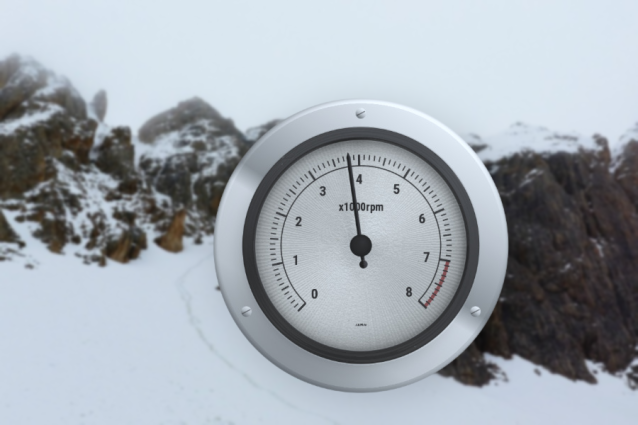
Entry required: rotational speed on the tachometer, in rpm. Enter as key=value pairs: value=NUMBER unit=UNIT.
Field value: value=3800 unit=rpm
